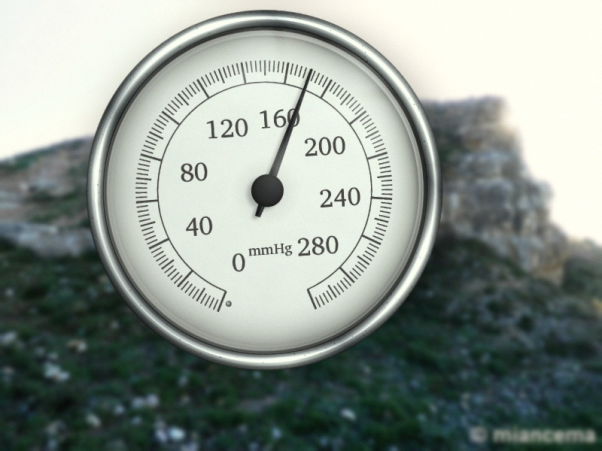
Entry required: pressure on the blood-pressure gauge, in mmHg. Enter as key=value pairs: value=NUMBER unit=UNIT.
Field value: value=170 unit=mmHg
